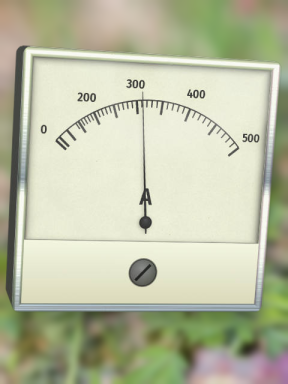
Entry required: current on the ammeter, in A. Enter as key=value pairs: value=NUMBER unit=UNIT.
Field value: value=310 unit=A
